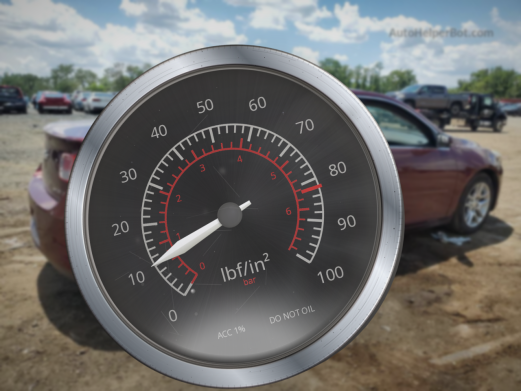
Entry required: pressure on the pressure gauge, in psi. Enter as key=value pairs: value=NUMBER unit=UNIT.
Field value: value=10 unit=psi
